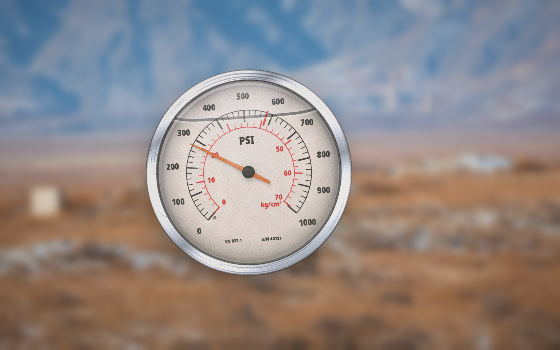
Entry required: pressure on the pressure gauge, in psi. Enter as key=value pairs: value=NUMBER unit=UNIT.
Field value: value=280 unit=psi
